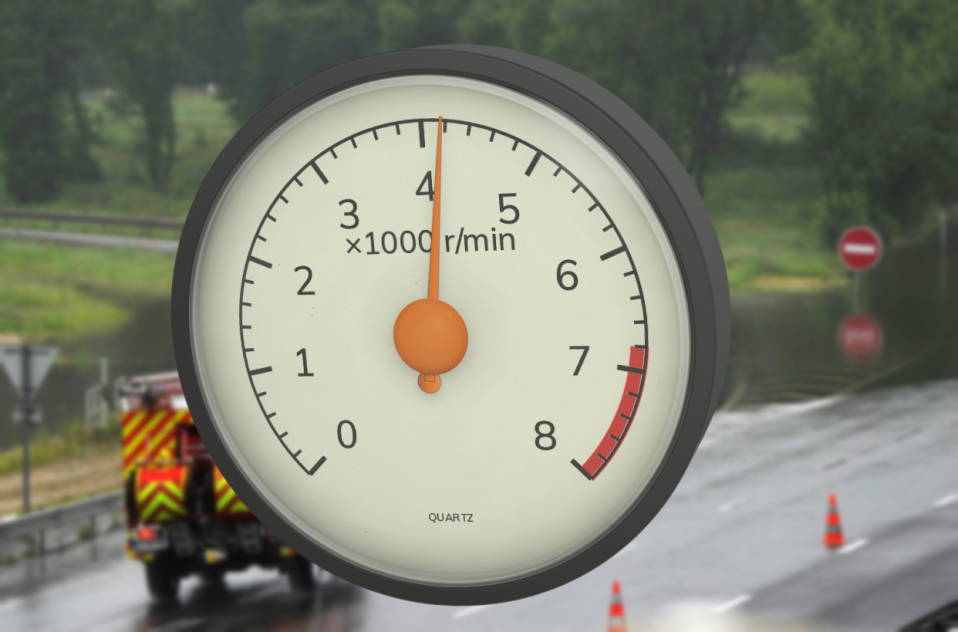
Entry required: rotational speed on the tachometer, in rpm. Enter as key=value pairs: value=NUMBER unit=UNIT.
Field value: value=4200 unit=rpm
